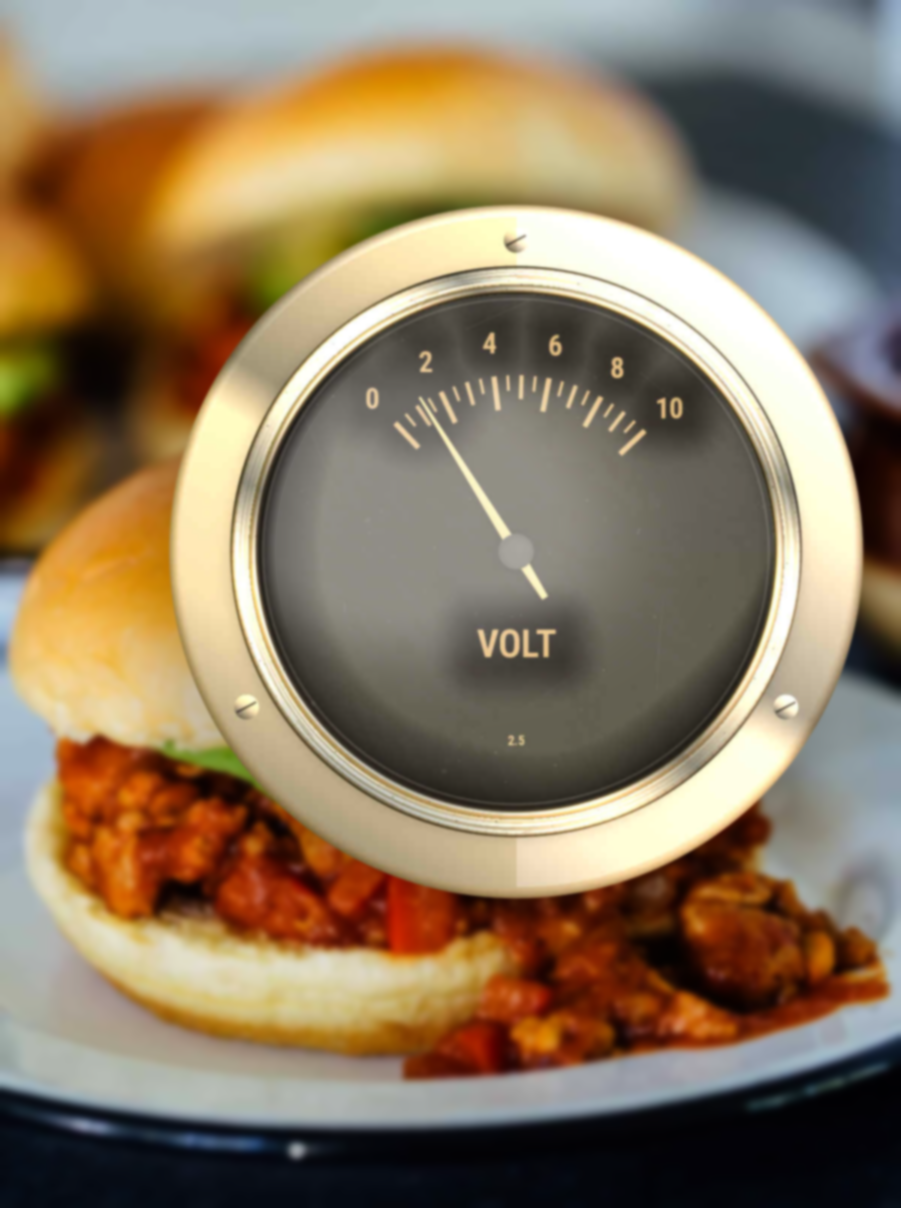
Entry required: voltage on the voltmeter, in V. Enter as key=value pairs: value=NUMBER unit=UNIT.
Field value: value=1.25 unit=V
